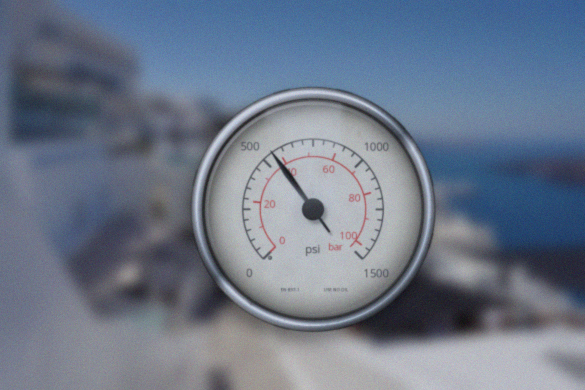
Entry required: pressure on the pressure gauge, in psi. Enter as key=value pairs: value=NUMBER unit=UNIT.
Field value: value=550 unit=psi
